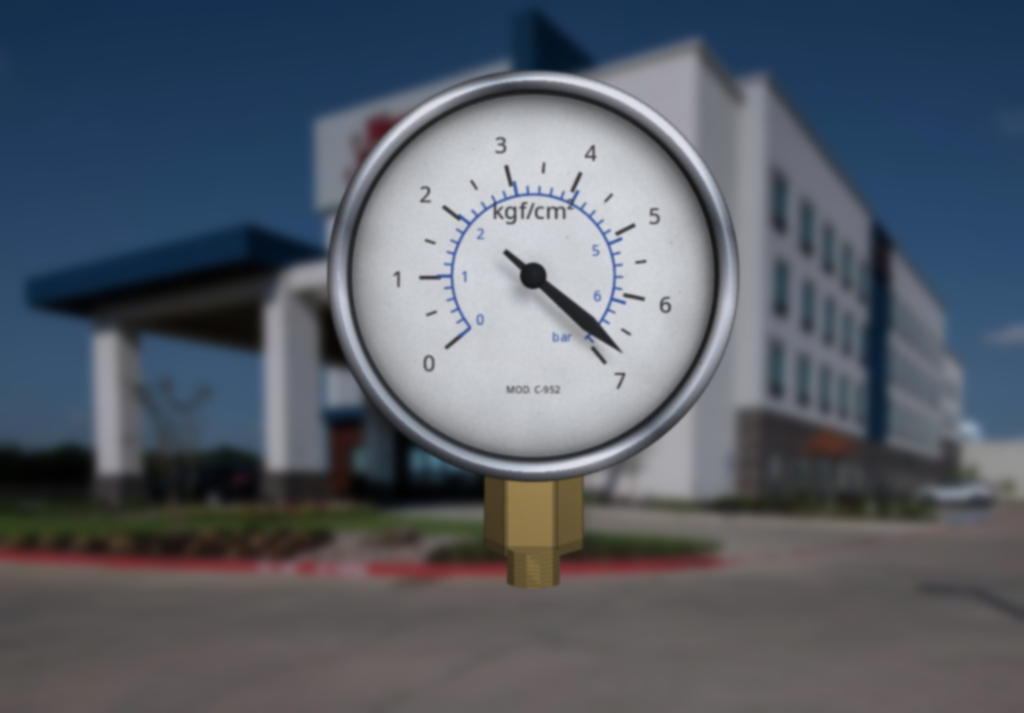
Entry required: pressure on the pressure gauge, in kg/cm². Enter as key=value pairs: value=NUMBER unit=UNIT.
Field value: value=6.75 unit=kg/cm²
